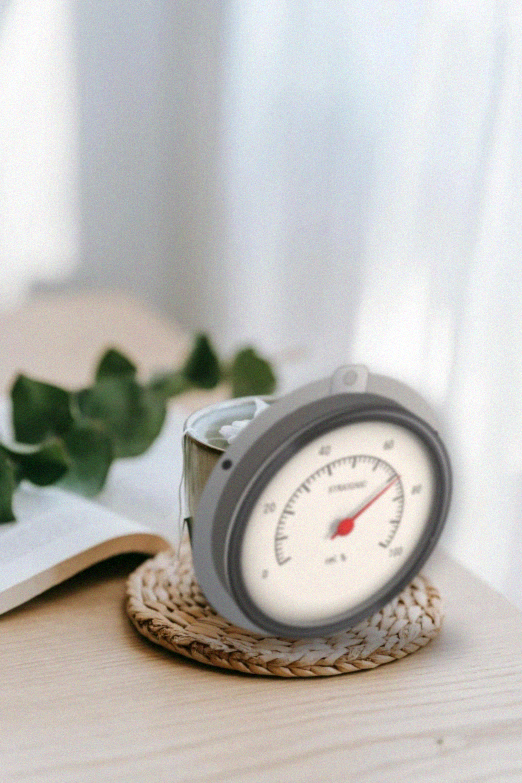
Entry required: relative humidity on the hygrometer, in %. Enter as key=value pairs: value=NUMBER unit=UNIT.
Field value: value=70 unit=%
